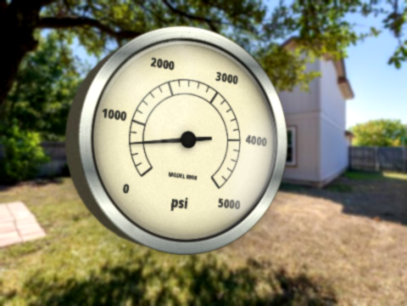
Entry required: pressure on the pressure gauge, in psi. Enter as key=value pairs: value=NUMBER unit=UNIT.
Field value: value=600 unit=psi
